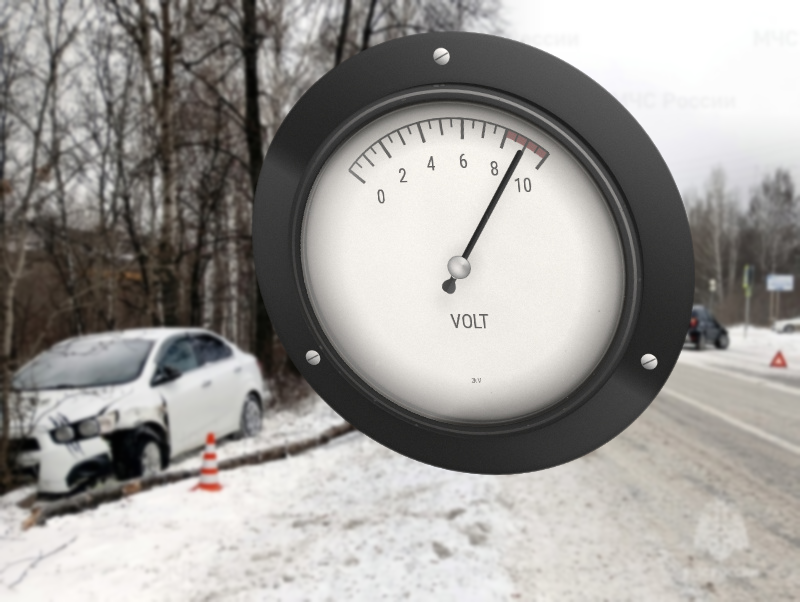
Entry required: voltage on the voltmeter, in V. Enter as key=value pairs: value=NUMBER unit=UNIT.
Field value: value=9 unit=V
